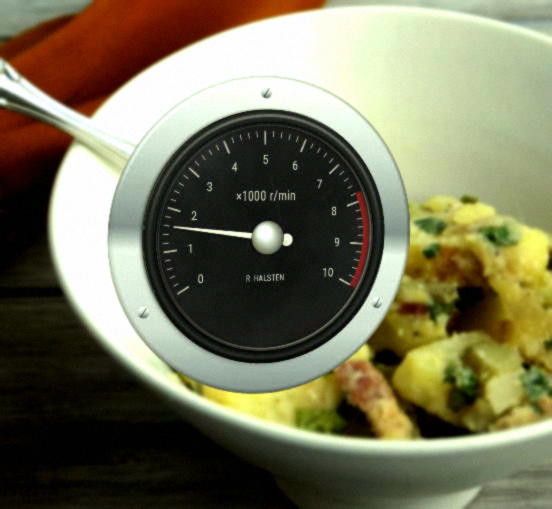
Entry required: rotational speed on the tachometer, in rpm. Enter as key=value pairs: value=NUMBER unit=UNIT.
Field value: value=1600 unit=rpm
